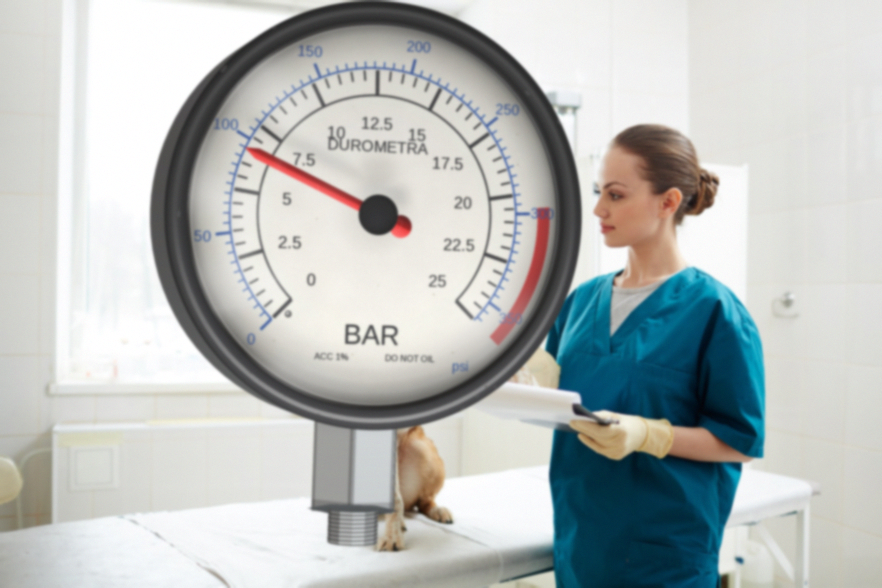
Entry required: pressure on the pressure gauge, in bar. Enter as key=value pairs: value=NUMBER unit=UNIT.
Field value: value=6.5 unit=bar
